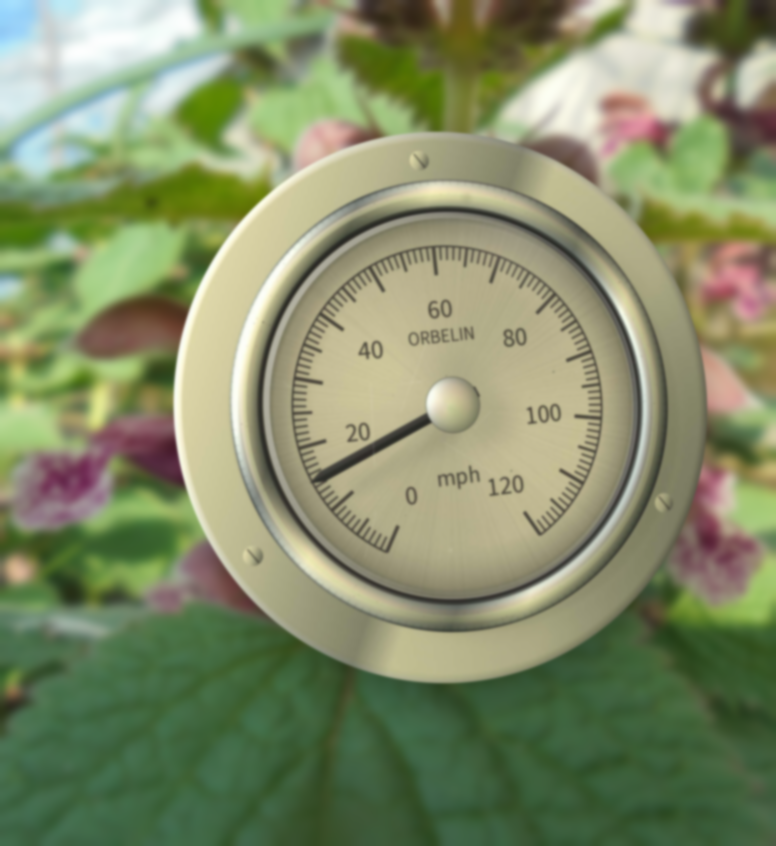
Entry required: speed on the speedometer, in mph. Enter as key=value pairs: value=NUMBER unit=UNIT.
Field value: value=15 unit=mph
